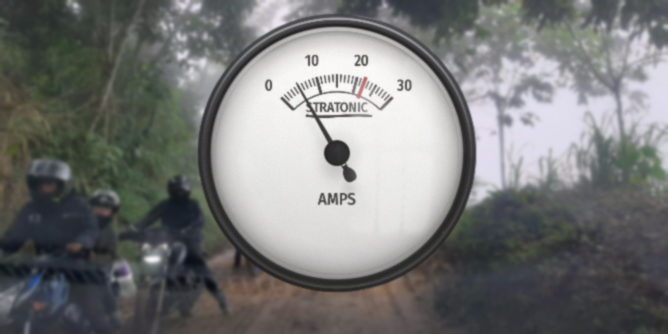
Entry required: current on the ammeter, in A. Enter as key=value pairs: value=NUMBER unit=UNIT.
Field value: value=5 unit=A
